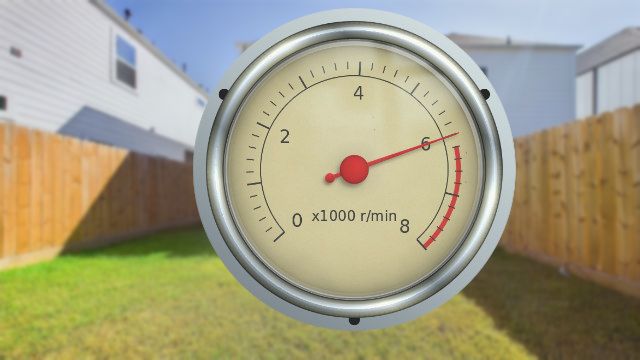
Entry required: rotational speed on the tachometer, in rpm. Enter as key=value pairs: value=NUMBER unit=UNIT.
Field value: value=6000 unit=rpm
